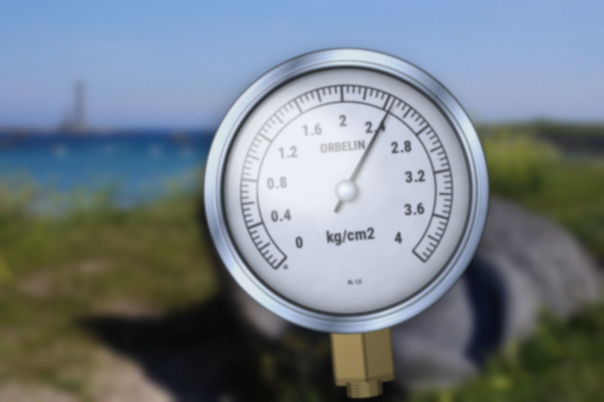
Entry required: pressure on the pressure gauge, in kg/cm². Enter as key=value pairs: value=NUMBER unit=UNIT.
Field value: value=2.45 unit=kg/cm²
